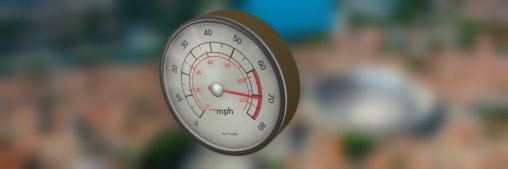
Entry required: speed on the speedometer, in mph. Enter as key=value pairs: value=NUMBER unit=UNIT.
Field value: value=70 unit=mph
